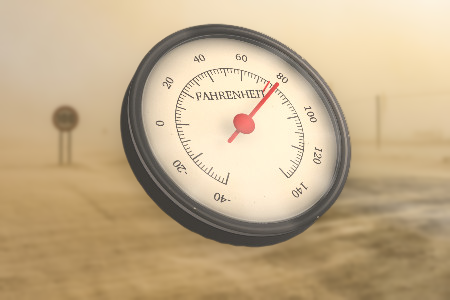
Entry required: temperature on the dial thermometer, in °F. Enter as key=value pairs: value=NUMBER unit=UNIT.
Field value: value=80 unit=°F
